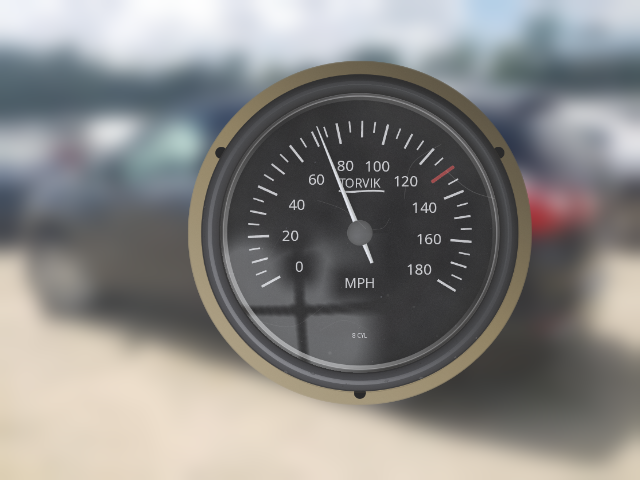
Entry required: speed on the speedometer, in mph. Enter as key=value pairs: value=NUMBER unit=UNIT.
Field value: value=72.5 unit=mph
